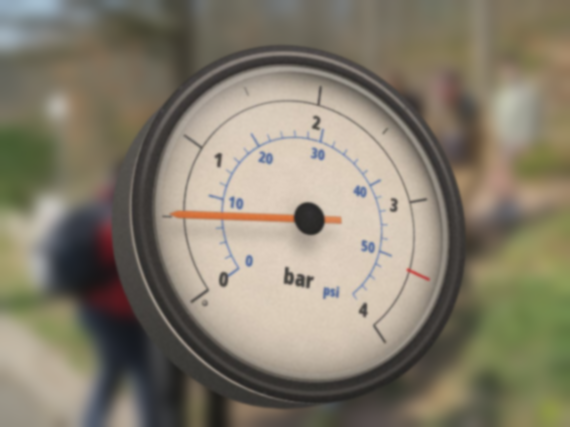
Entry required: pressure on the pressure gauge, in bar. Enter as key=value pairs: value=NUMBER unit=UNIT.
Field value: value=0.5 unit=bar
